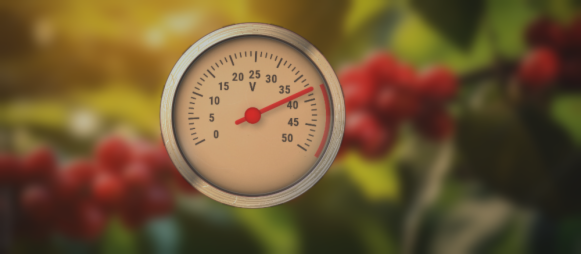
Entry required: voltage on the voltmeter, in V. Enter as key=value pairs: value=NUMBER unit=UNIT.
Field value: value=38 unit=V
